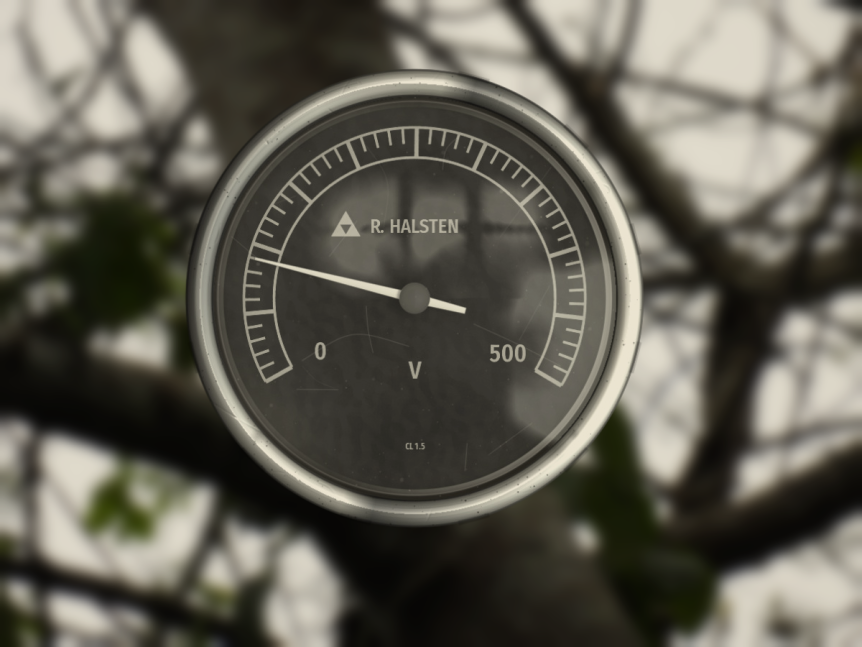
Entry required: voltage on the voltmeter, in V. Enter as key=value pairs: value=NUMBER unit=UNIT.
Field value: value=90 unit=V
